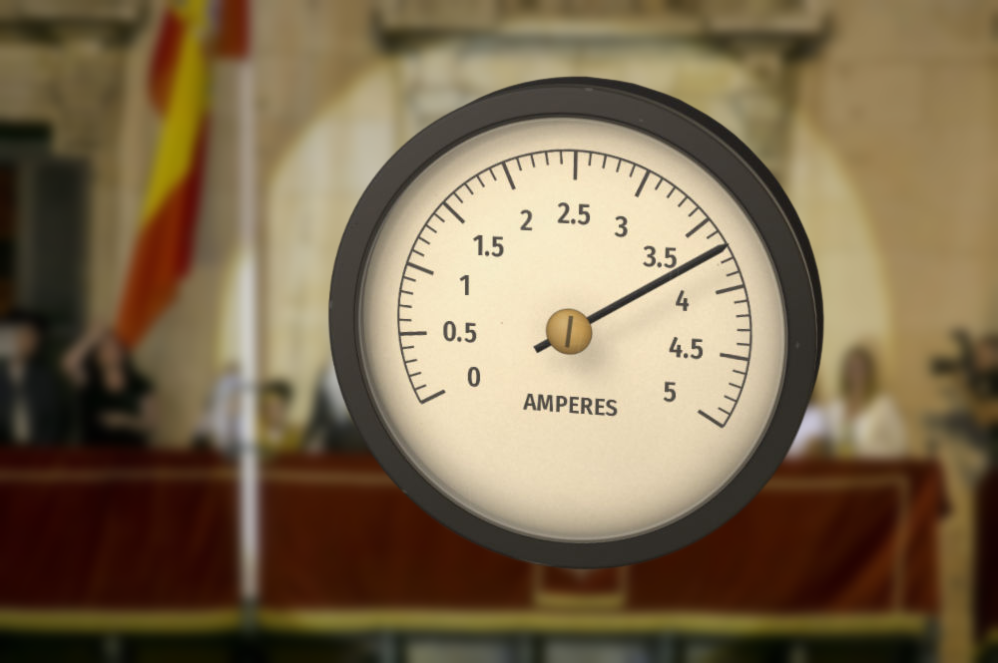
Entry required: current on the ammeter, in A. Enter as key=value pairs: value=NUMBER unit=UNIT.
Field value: value=3.7 unit=A
